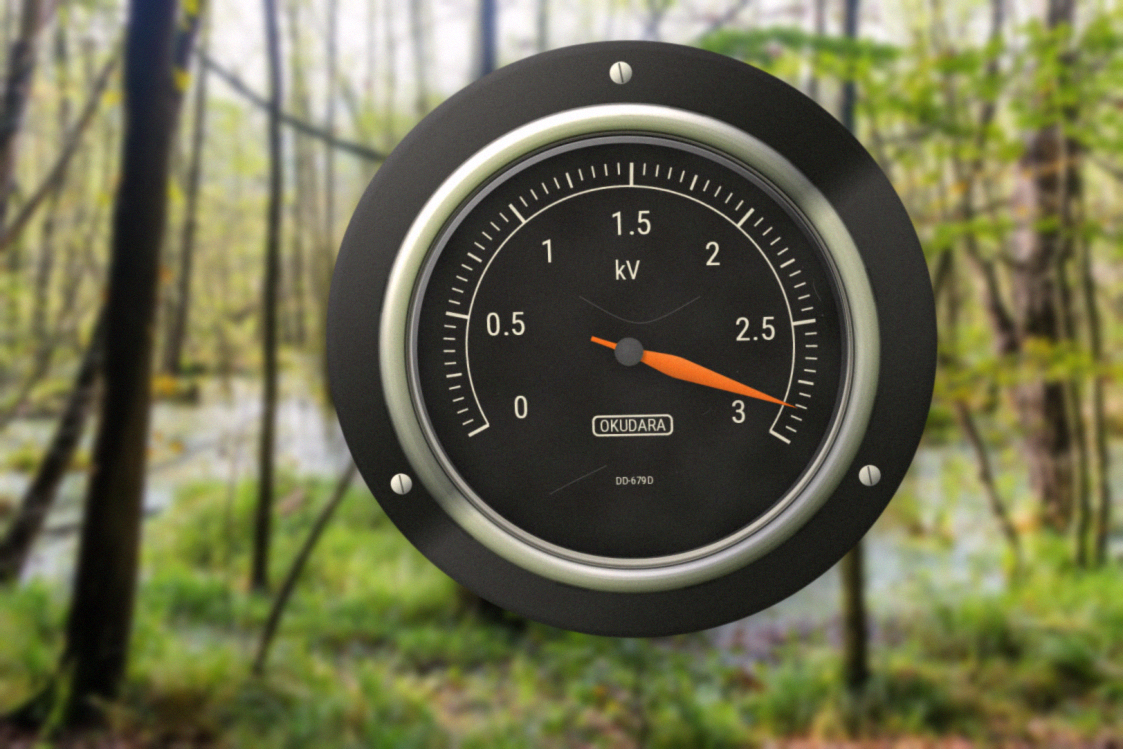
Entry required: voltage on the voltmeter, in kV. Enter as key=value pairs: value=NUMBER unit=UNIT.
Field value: value=2.85 unit=kV
